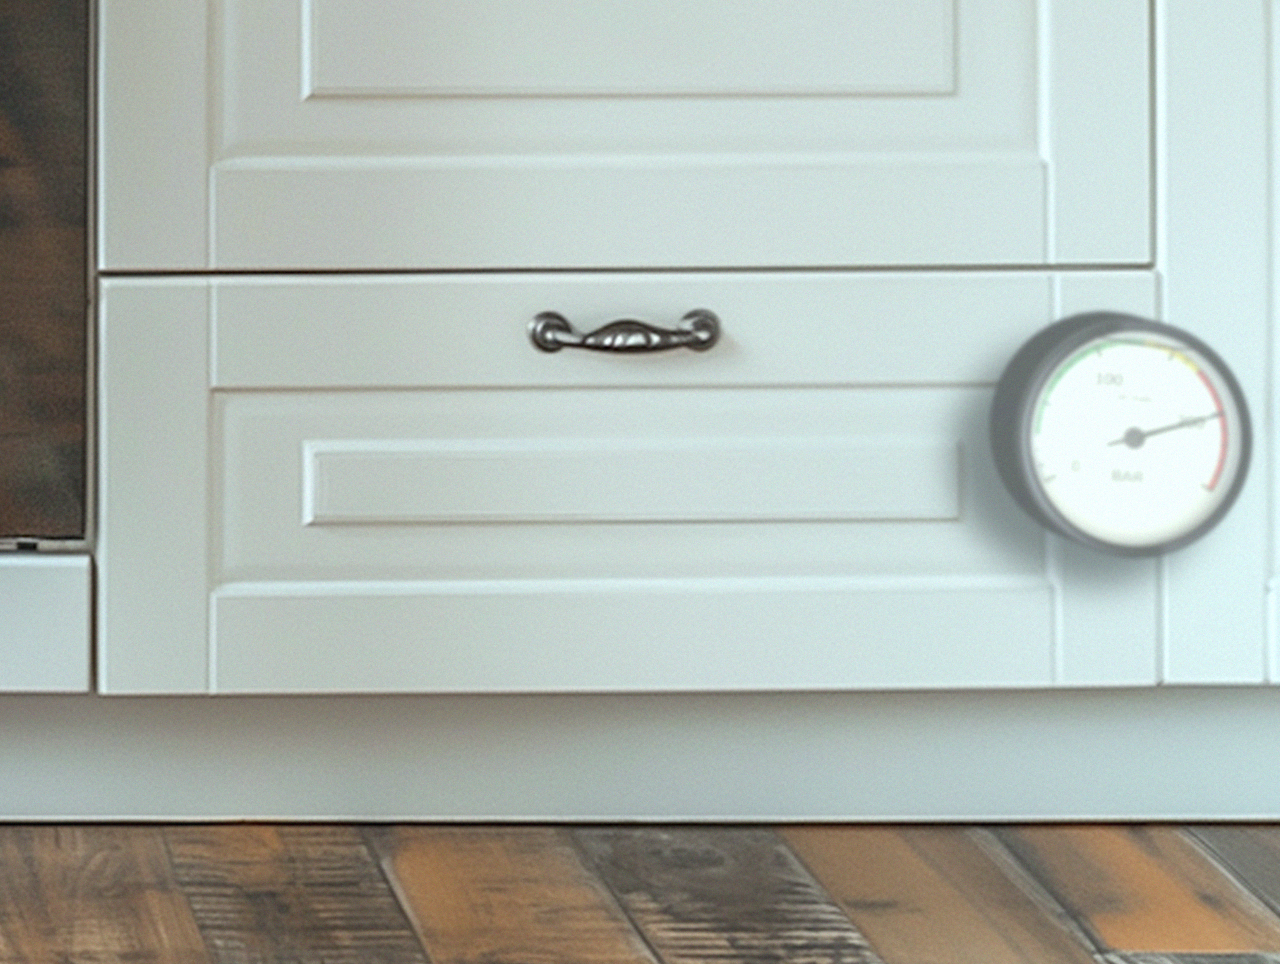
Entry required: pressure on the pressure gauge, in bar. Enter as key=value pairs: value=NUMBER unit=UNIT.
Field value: value=200 unit=bar
